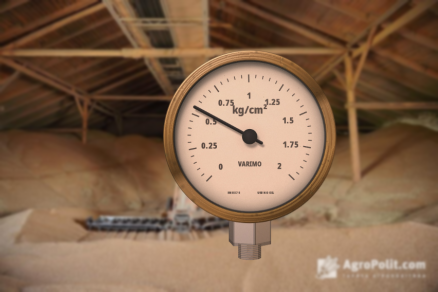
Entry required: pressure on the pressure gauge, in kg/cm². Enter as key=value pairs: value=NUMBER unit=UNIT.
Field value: value=0.55 unit=kg/cm²
